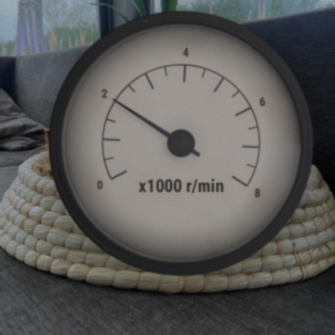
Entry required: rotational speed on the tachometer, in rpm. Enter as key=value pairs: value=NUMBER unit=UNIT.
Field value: value=2000 unit=rpm
